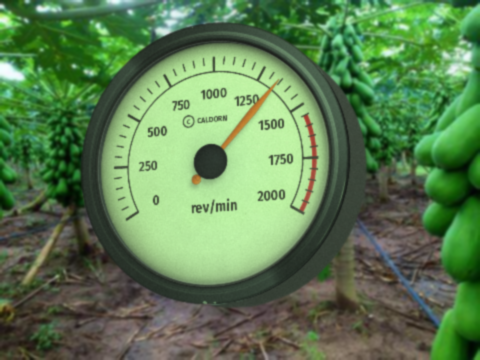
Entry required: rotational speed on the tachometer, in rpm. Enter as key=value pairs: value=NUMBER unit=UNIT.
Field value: value=1350 unit=rpm
